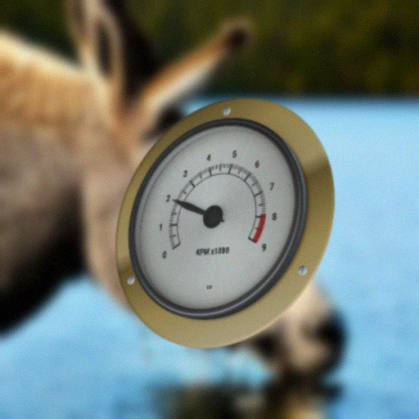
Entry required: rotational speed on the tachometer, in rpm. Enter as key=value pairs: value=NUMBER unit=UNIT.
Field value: value=2000 unit=rpm
